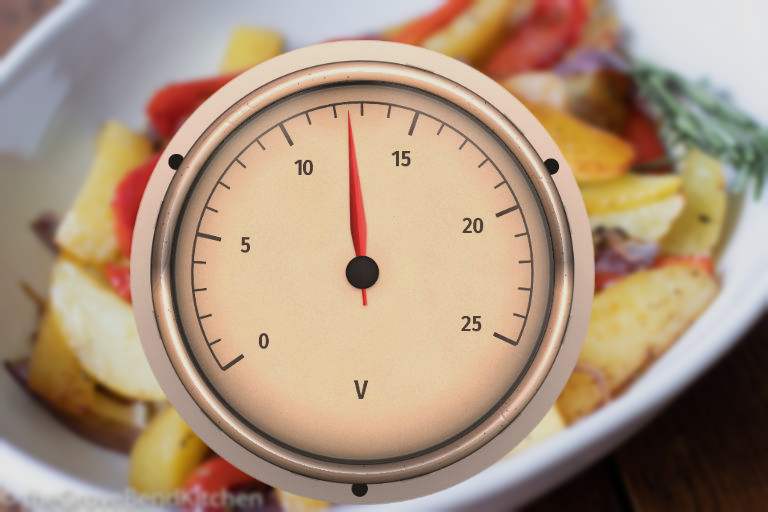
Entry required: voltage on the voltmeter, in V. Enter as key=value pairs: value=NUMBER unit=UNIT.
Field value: value=12.5 unit=V
